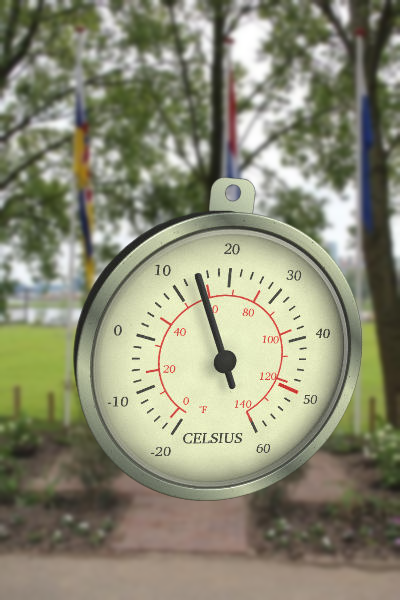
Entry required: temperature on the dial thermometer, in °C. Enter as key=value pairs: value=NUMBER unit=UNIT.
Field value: value=14 unit=°C
